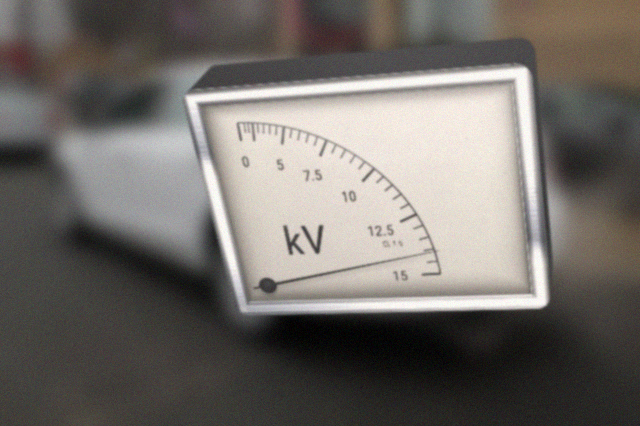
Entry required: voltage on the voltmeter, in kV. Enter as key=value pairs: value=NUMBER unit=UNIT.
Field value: value=14 unit=kV
